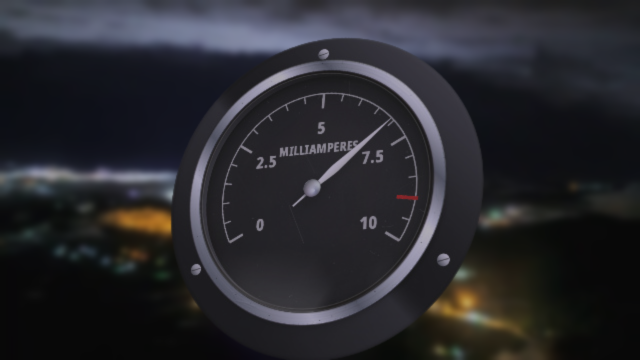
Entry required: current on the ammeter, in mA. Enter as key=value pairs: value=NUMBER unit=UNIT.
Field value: value=7 unit=mA
